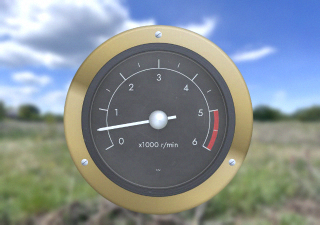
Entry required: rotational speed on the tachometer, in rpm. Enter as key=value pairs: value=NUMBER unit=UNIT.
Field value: value=500 unit=rpm
